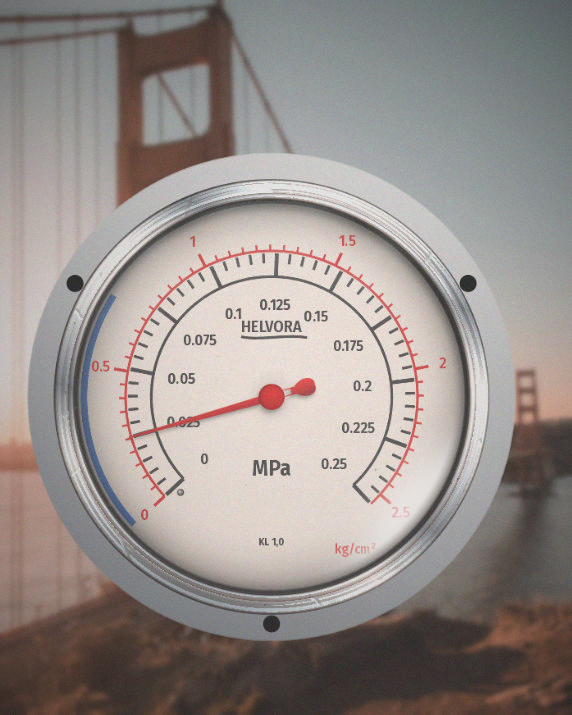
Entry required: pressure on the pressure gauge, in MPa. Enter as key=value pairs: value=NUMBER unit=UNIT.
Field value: value=0.025 unit=MPa
